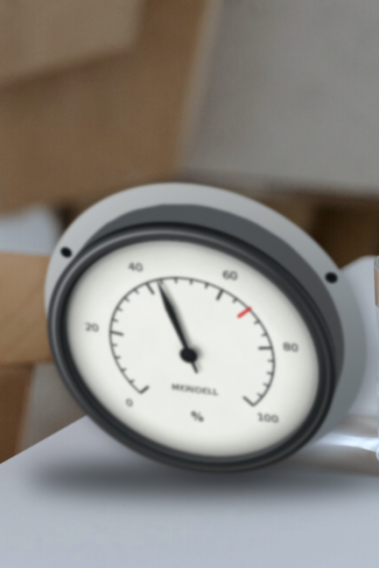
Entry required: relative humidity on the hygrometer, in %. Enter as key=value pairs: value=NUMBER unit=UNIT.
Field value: value=44 unit=%
